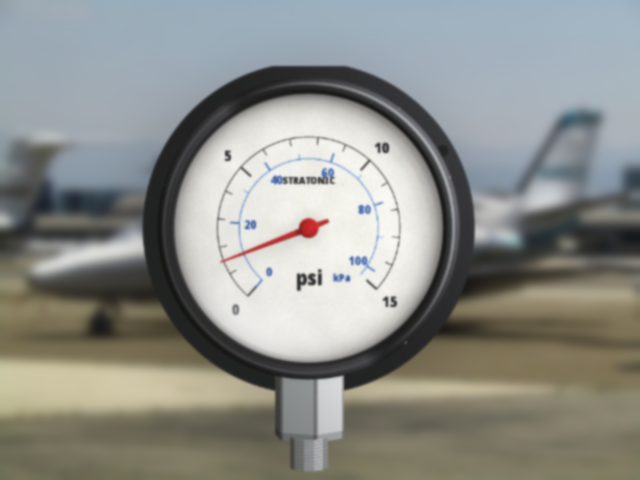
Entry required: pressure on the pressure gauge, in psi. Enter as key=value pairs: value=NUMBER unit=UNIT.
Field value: value=1.5 unit=psi
